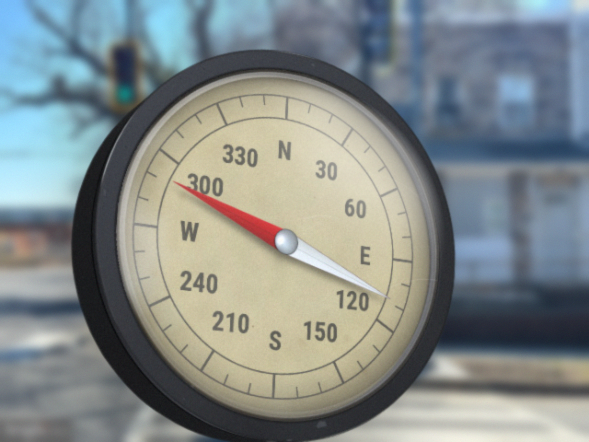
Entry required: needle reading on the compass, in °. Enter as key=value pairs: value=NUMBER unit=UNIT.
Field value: value=290 unit=°
